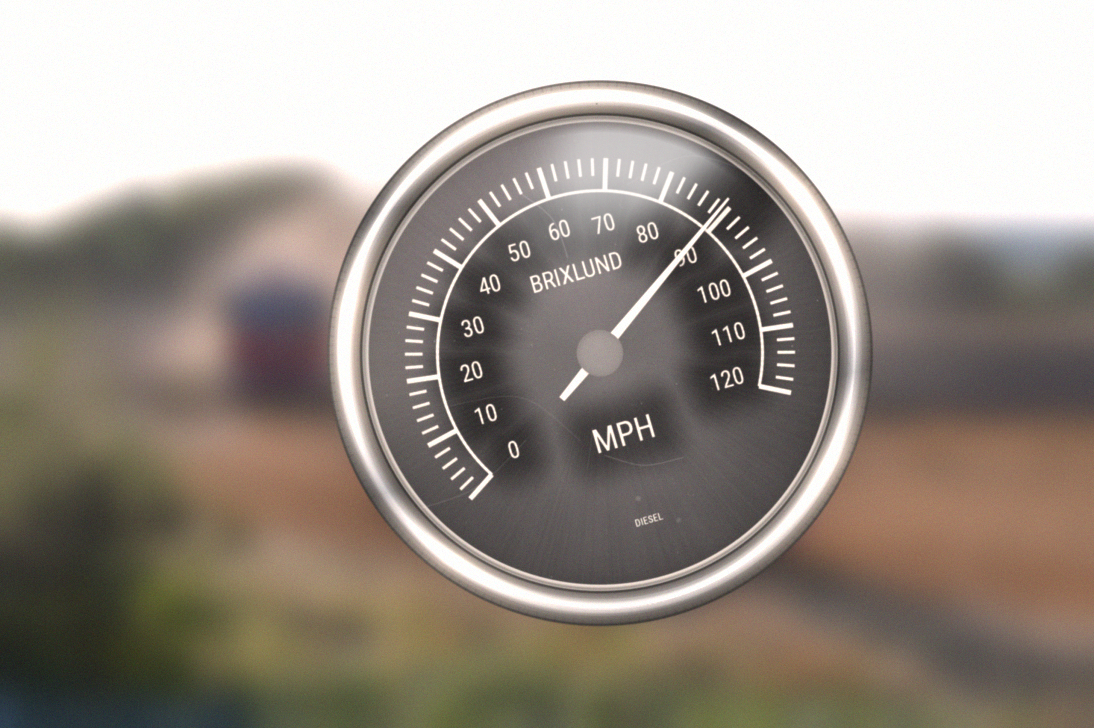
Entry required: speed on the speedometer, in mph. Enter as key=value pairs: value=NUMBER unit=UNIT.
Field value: value=89 unit=mph
